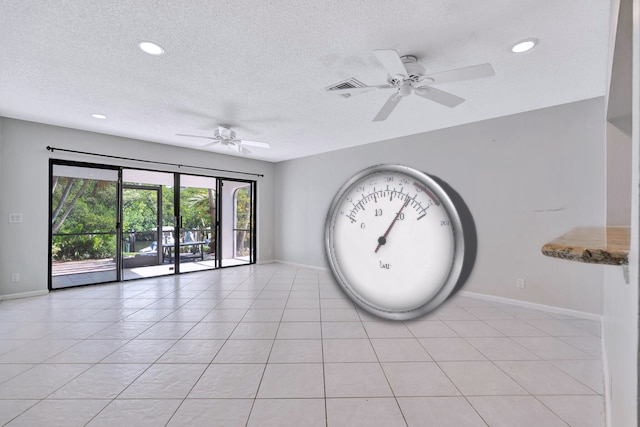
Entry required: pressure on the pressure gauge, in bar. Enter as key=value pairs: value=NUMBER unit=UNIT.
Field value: value=20 unit=bar
